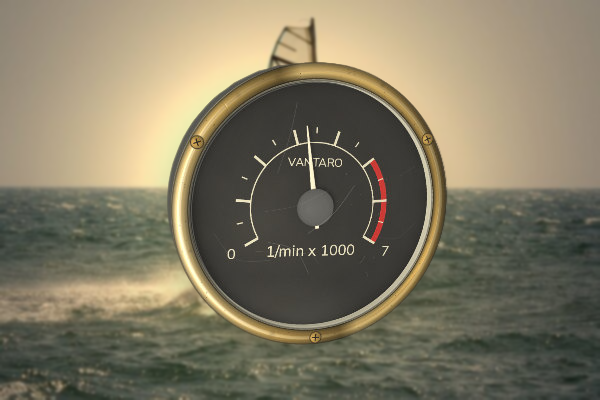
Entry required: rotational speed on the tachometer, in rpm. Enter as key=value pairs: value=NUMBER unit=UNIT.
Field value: value=3250 unit=rpm
